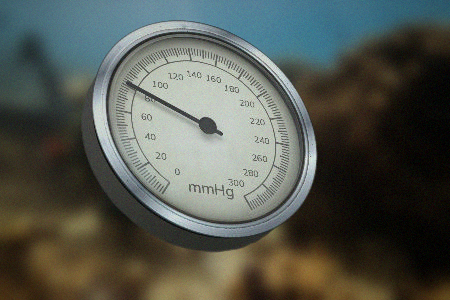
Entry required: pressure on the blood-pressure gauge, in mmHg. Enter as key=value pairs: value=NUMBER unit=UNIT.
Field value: value=80 unit=mmHg
